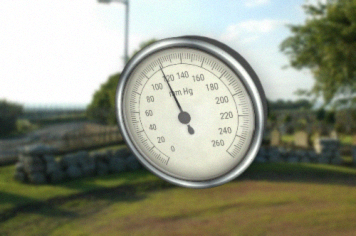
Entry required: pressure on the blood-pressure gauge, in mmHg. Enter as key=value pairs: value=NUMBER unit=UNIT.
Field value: value=120 unit=mmHg
